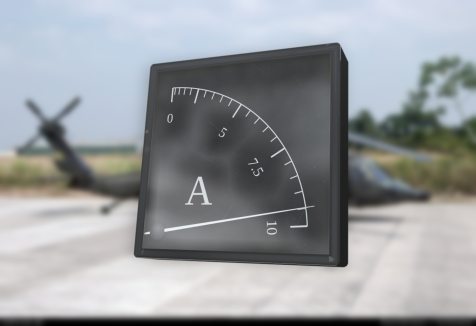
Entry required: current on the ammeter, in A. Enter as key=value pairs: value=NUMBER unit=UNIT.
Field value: value=9.5 unit=A
